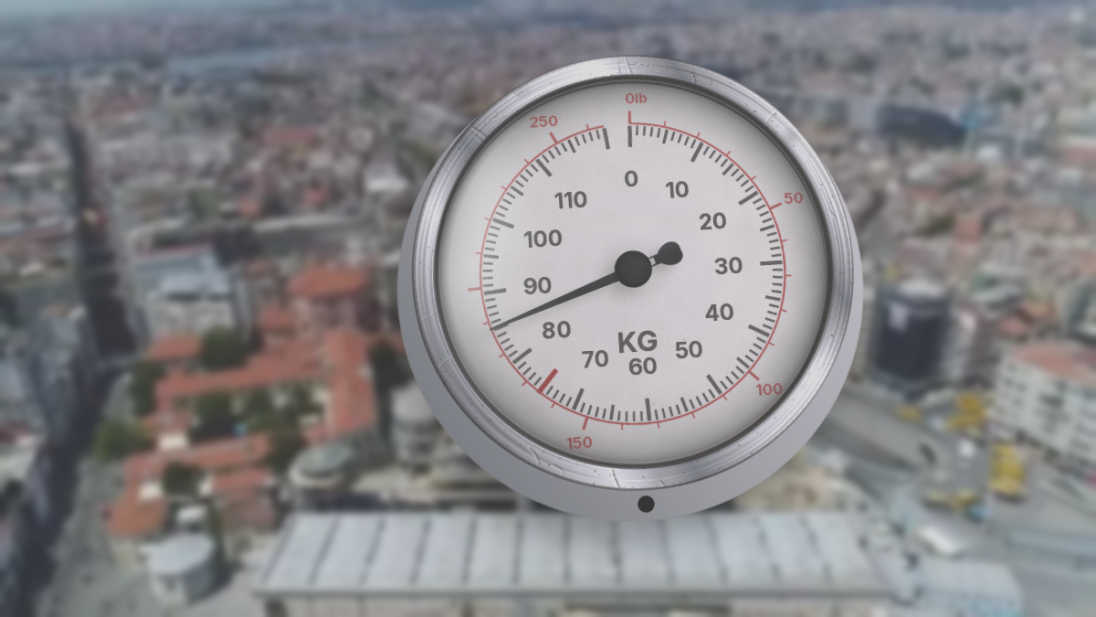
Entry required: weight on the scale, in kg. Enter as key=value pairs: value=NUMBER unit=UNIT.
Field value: value=85 unit=kg
